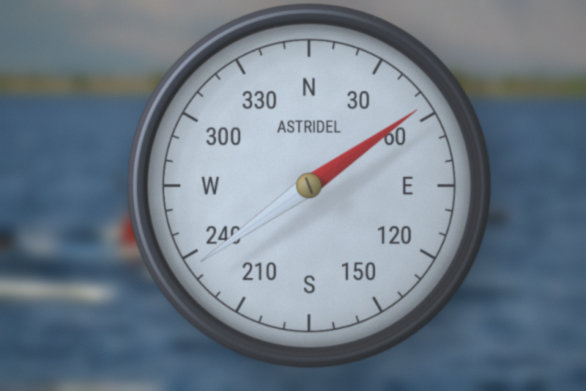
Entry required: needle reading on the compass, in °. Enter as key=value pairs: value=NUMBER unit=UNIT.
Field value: value=55 unit=°
